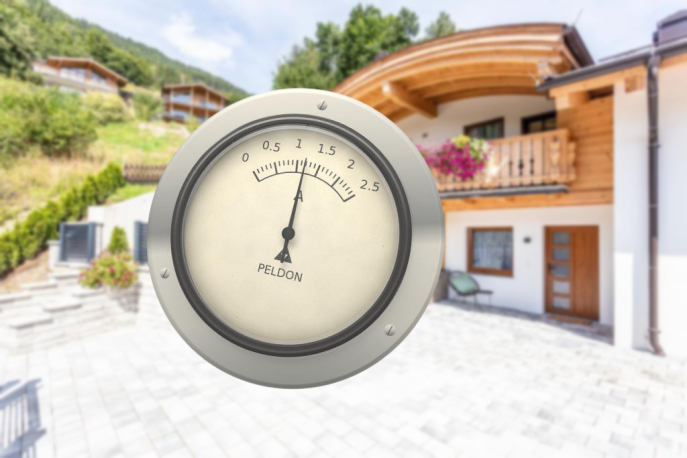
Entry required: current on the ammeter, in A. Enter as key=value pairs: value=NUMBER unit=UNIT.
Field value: value=1.2 unit=A
